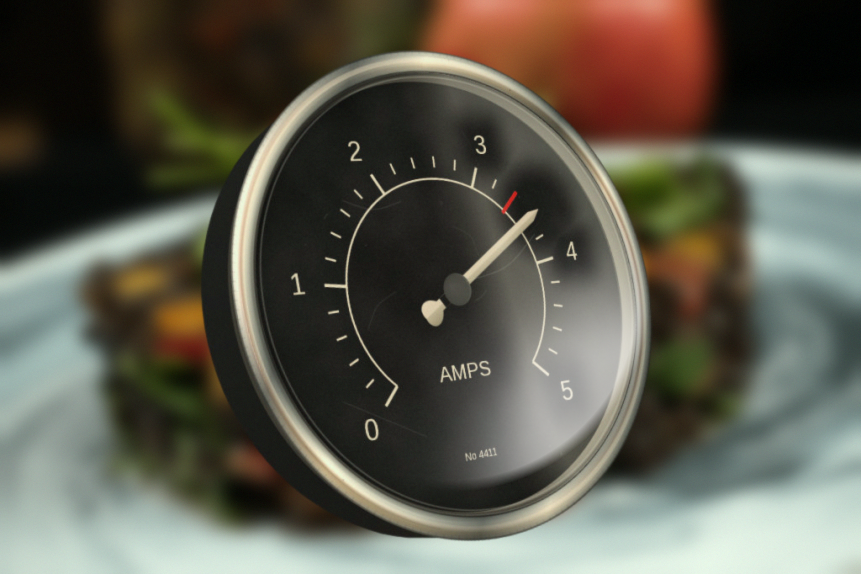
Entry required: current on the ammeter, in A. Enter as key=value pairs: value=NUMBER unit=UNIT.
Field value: value=3.6 unit=A
